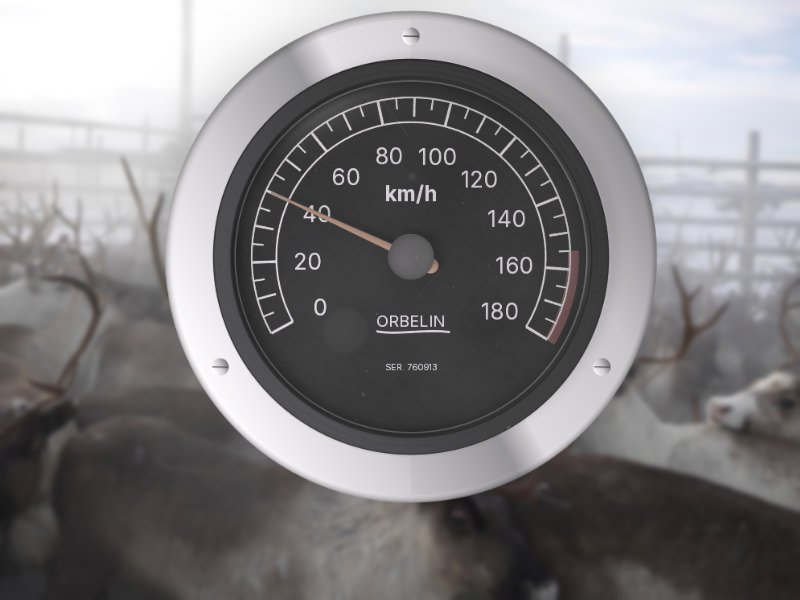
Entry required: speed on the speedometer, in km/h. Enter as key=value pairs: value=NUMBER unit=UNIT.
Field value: value=40 unit=km/h
